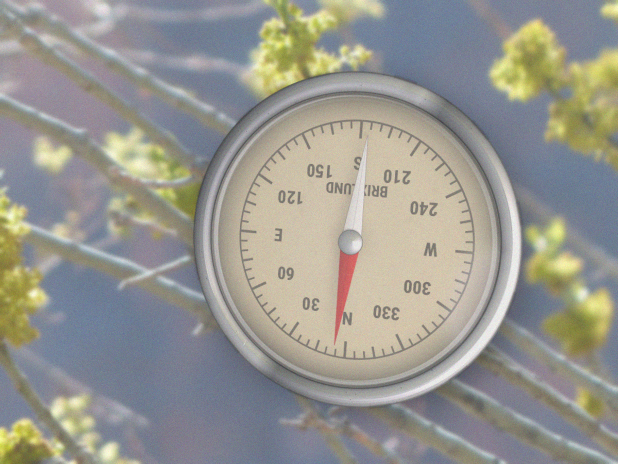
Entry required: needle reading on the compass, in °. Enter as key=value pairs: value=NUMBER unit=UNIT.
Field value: value=5 unit=°
